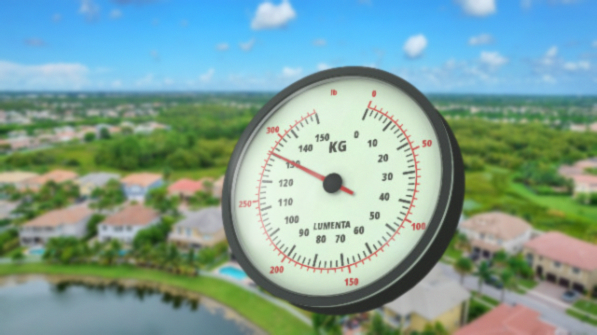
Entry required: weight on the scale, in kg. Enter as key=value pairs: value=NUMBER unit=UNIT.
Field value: value=130 unit=kg
